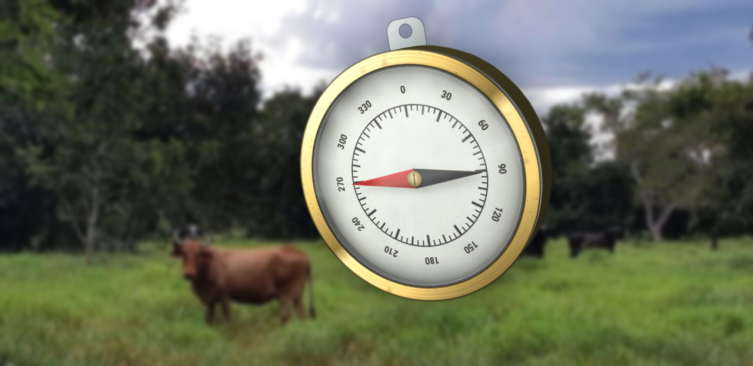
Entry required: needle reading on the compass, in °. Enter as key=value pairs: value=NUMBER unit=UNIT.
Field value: value=270 unit=°
